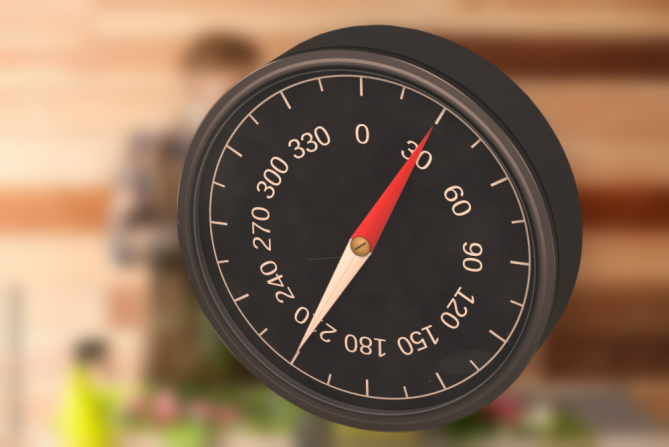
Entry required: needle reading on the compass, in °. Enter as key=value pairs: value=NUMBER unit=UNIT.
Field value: value=30 unit=°
